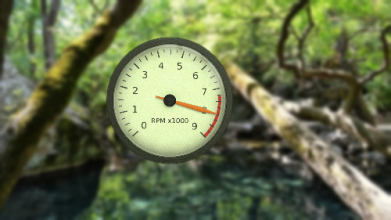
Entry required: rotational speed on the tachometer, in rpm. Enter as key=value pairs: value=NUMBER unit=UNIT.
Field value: value=8000 unit=rpm
